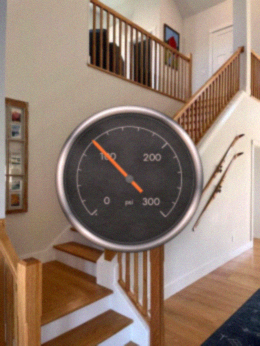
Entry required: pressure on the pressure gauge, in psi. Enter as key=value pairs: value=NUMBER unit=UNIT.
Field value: value=100 unit=psi
